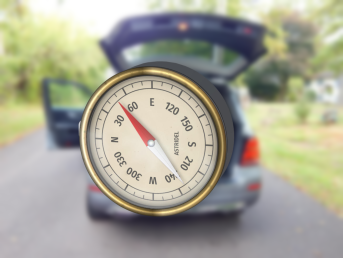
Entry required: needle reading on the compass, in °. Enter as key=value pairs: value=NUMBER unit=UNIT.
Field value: value=50 unit=°
